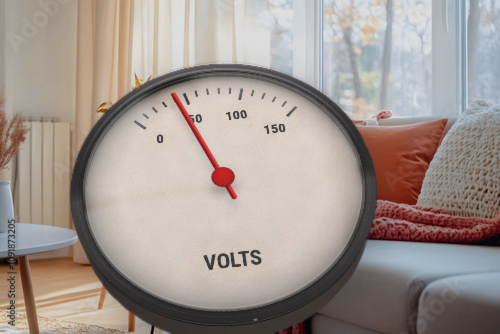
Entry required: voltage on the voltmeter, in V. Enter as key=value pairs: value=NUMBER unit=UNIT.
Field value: value=40 unit=V
